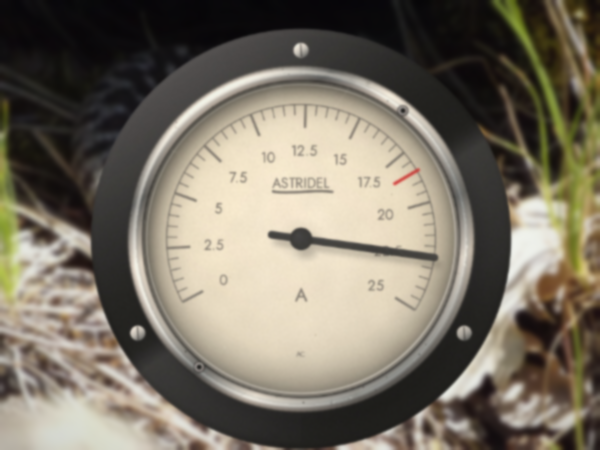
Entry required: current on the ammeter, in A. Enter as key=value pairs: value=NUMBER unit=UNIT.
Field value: value=22.5 unit=A
